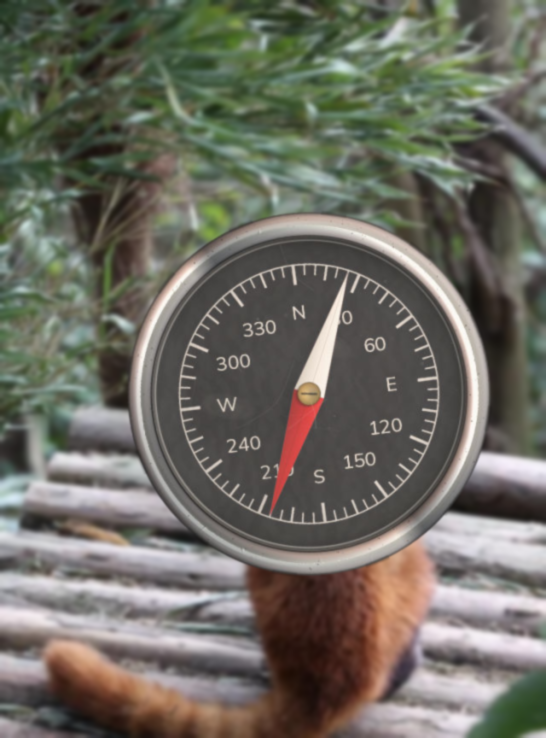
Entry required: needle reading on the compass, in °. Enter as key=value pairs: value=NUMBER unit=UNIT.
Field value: value=205 unit=°
